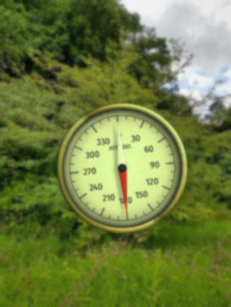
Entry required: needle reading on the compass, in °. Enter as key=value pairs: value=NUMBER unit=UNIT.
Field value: value=180 unit=°
